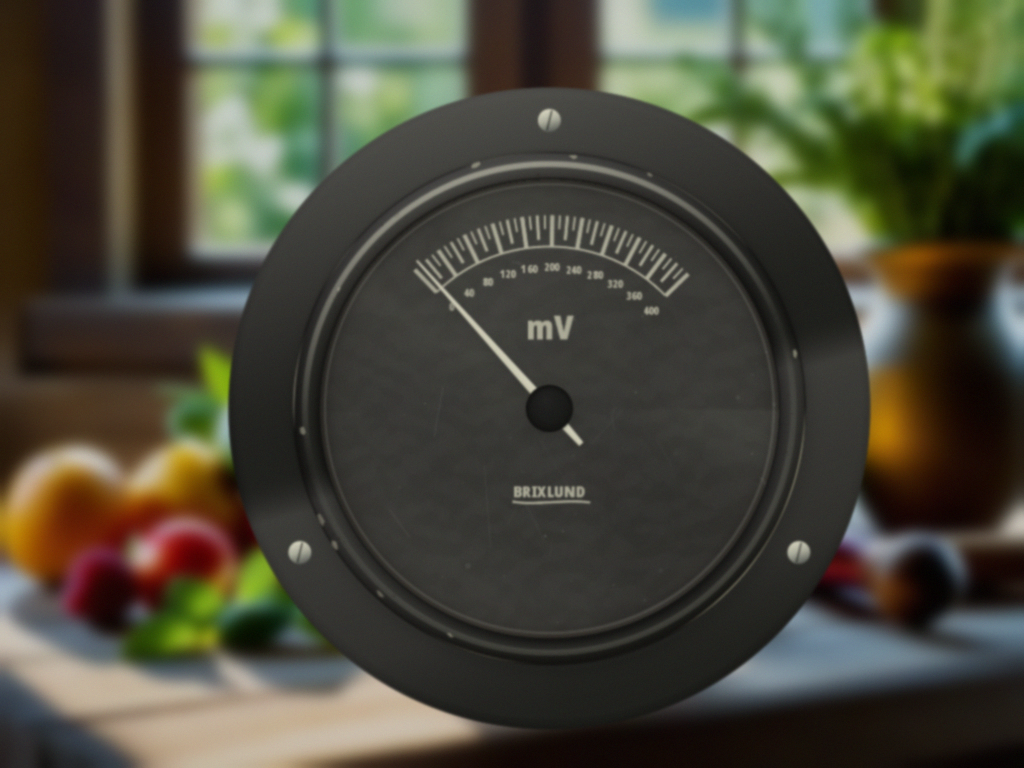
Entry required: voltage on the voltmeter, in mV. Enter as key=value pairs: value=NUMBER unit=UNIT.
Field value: value=10 unit=mV
